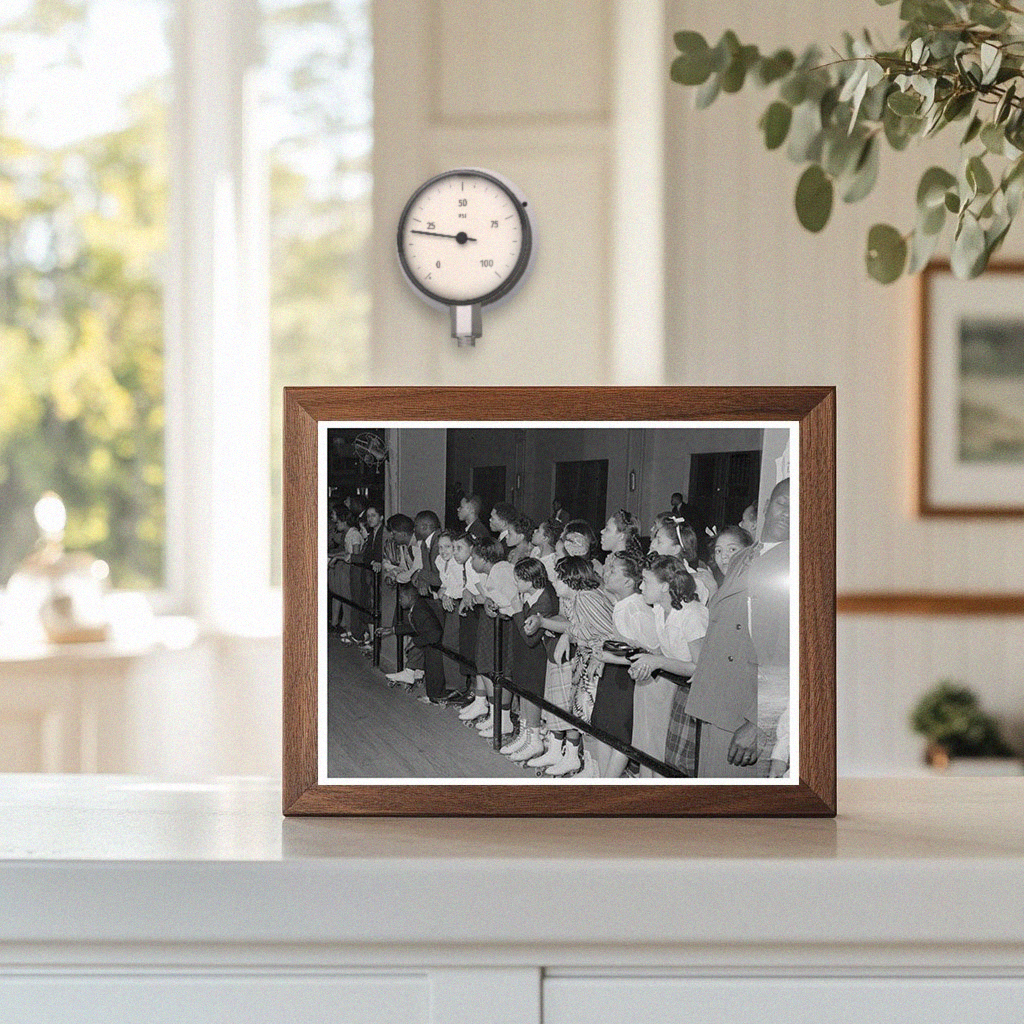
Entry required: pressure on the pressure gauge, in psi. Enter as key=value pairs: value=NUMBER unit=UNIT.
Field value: value=20 unit=psi
